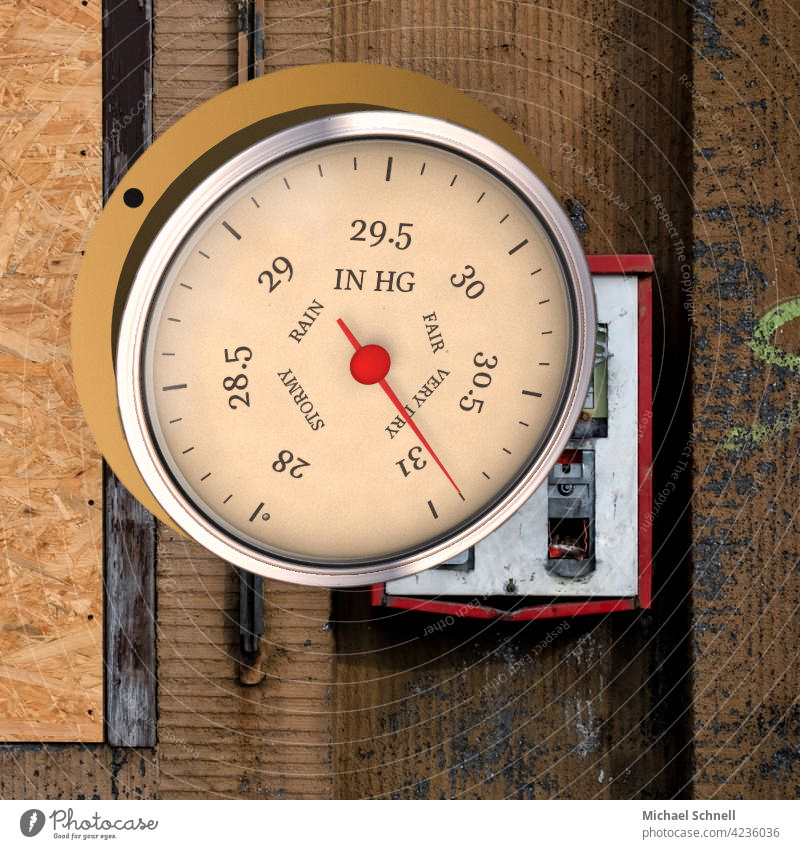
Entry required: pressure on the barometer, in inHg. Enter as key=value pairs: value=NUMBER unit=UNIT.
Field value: value=30.9 unit=inHg
